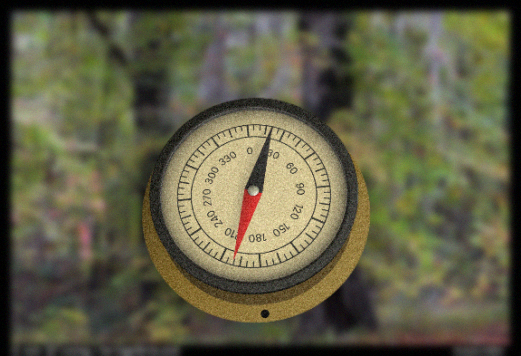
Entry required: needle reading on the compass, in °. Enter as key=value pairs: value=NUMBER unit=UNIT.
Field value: value=200 unit=°
